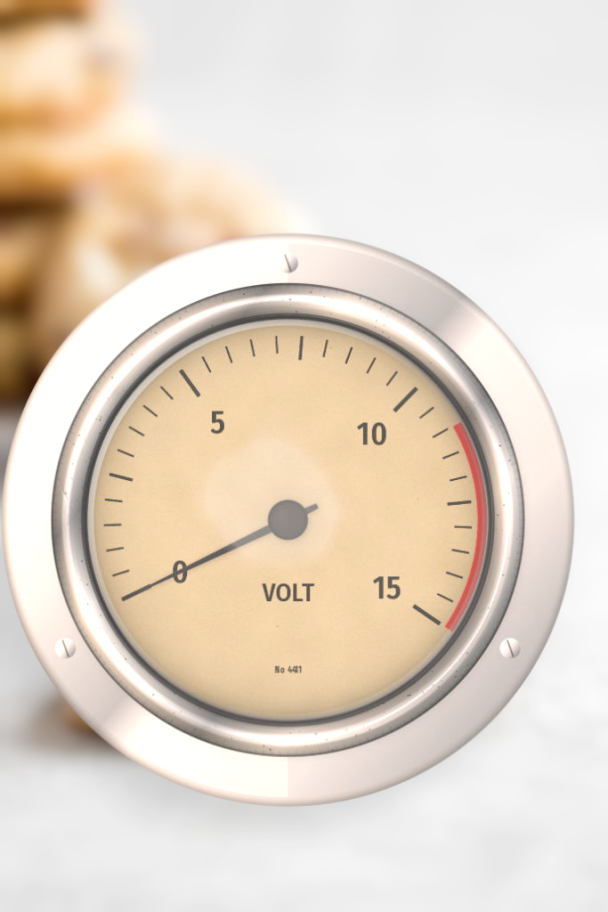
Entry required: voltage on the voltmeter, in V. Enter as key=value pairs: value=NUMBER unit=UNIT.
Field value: value=0 unit=V
